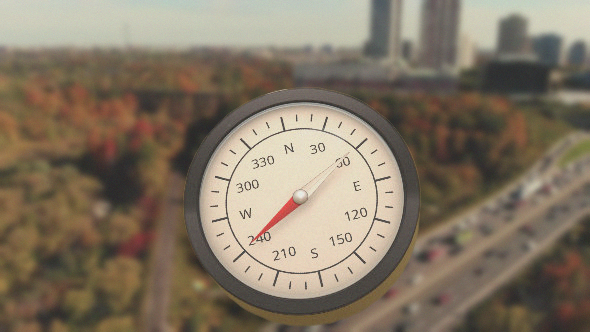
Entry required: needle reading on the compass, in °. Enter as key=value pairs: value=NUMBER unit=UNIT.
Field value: value=240 unit=°
